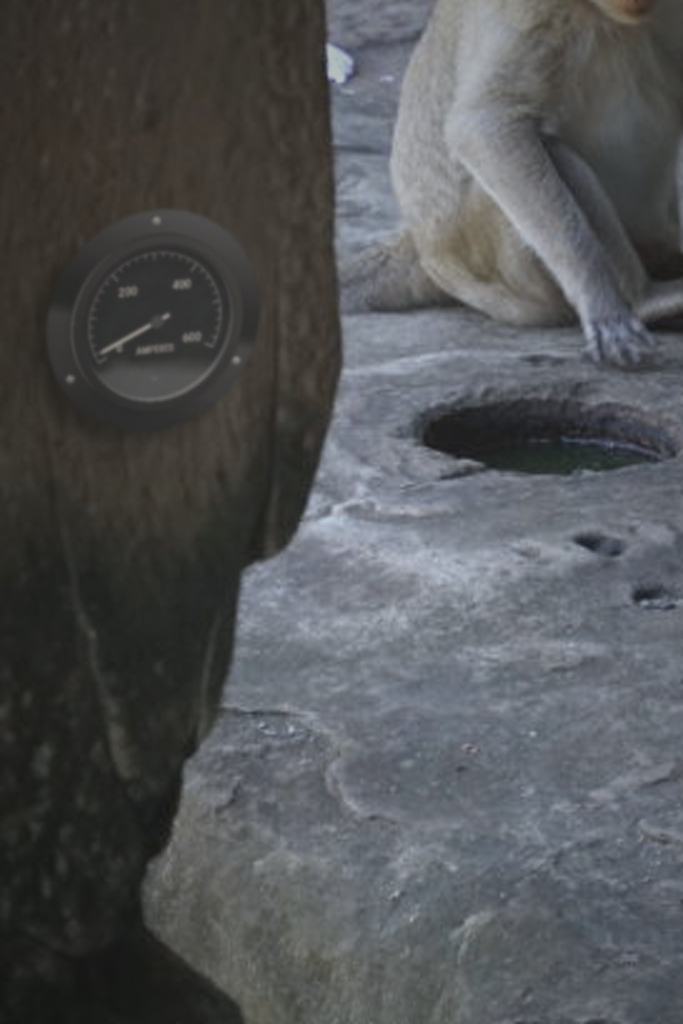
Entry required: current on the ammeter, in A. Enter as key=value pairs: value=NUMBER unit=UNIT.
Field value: value=20 unit=A
